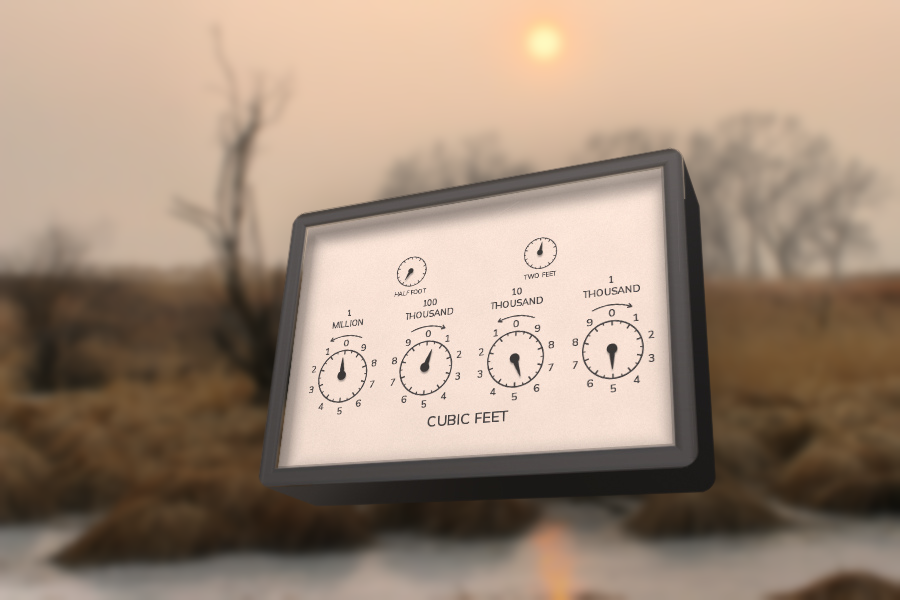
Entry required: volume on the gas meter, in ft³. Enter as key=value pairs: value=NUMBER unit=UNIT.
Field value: value=5500 unit=ft³
